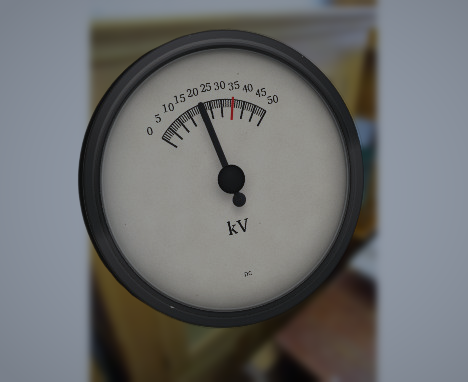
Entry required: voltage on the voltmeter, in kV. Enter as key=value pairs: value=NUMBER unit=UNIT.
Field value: value=20 unit=kV
